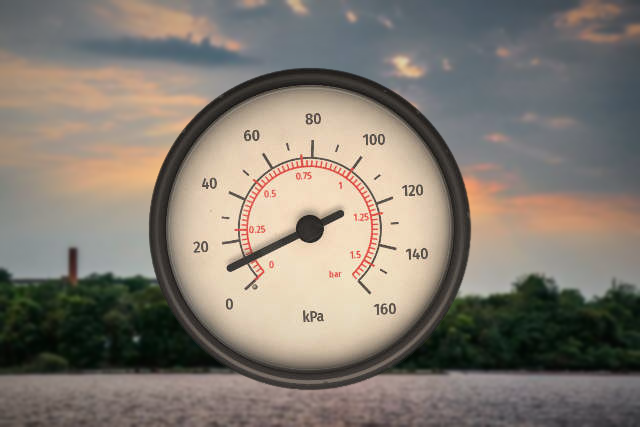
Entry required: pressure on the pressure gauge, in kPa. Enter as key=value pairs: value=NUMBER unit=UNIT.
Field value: value=10 unit=kPa
